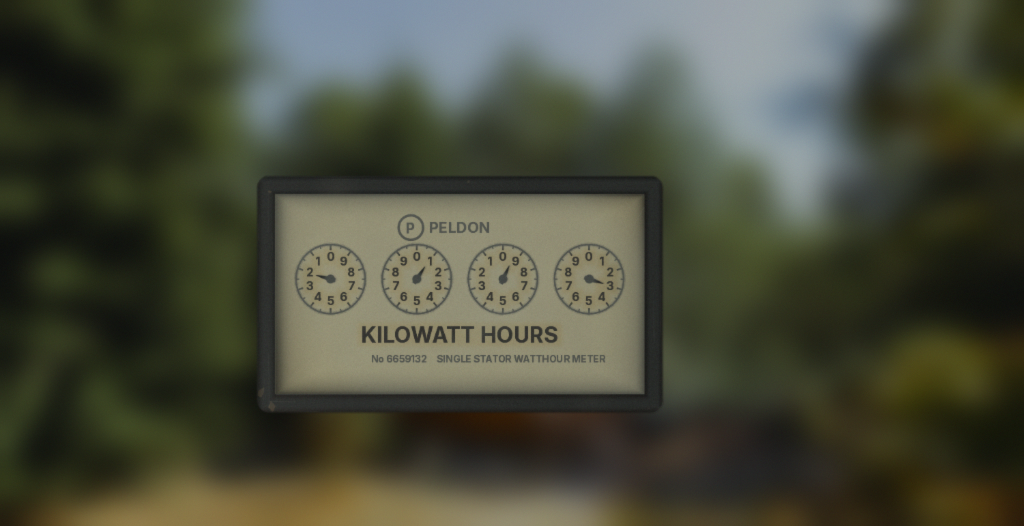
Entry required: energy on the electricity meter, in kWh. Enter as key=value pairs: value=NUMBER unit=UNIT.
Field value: value=2093 unit=kWh
